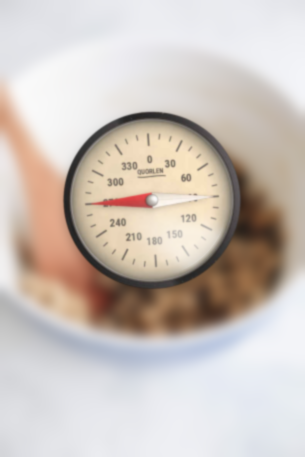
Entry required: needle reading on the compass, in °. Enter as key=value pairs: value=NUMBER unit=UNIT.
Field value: value=270 unit=°
